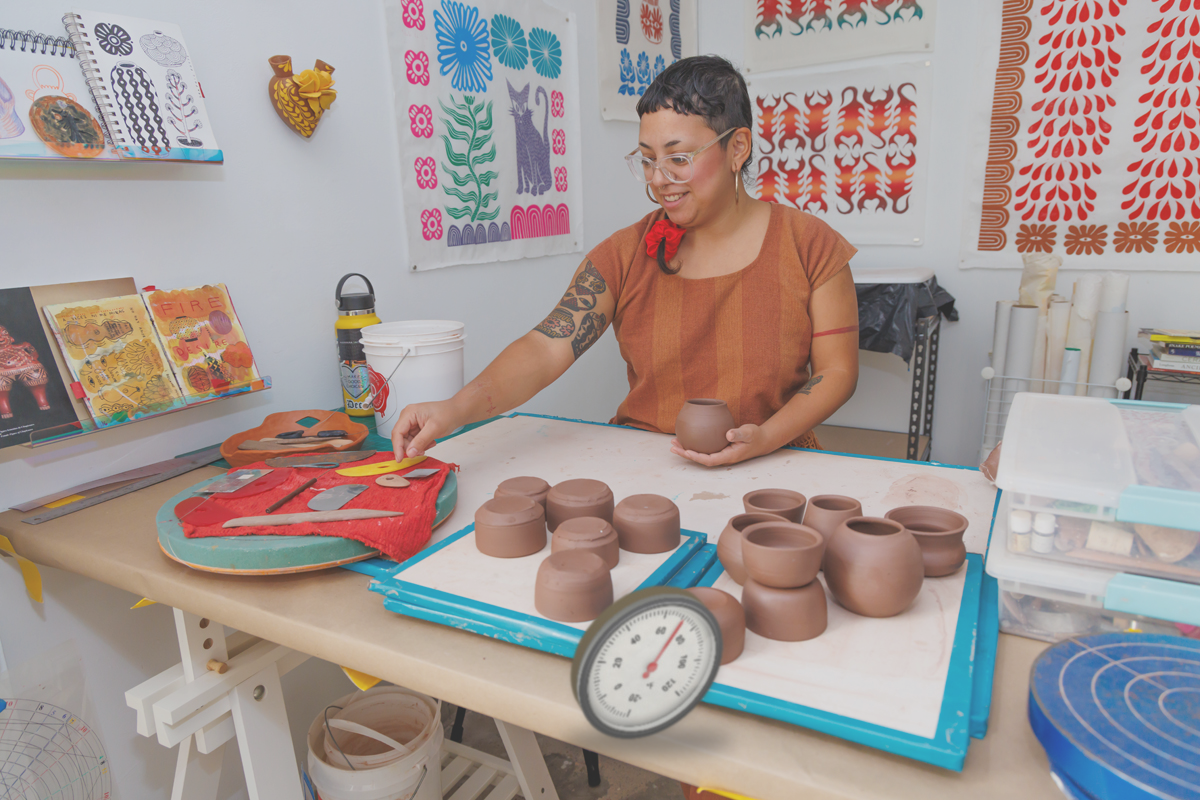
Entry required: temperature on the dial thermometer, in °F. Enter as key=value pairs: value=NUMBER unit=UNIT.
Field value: value=70 unit=°F
